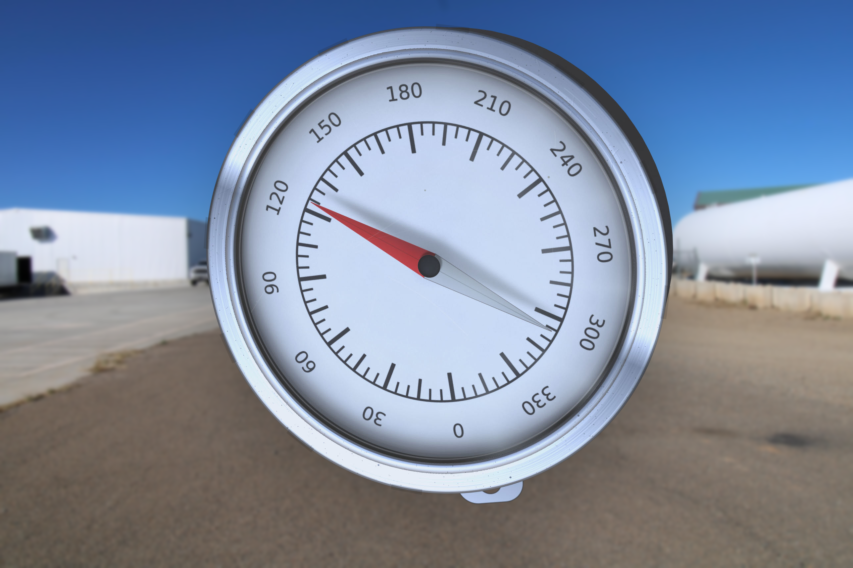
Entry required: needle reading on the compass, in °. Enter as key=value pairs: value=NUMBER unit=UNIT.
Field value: value=125 unit=°
